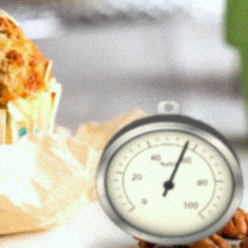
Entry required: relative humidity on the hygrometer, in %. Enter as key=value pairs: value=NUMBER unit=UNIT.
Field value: value=56 unit=%
